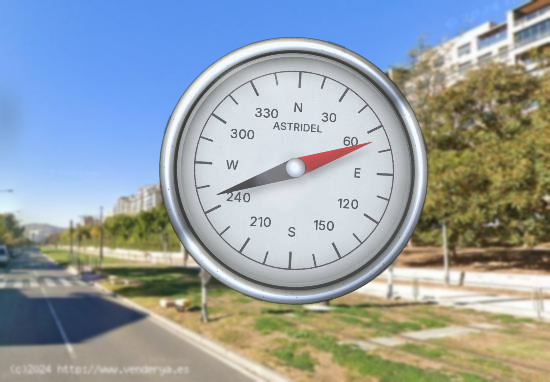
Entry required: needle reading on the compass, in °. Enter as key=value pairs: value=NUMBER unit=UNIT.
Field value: value=67.5 unit=°
